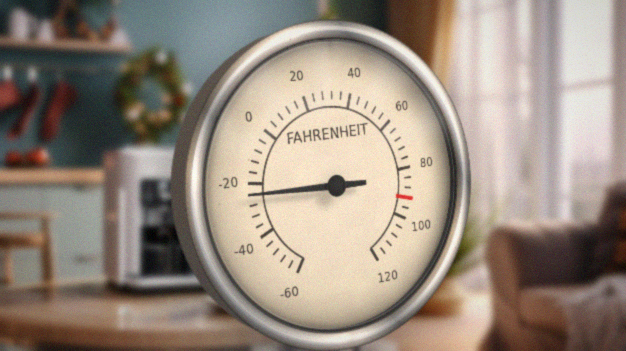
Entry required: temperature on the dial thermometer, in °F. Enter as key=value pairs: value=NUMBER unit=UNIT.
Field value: value=-24 unit=°F
